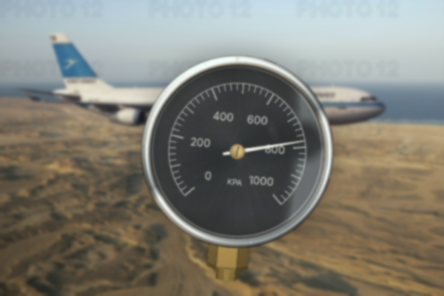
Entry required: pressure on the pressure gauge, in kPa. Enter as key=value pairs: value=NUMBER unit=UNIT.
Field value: value=780 unit=kPa
